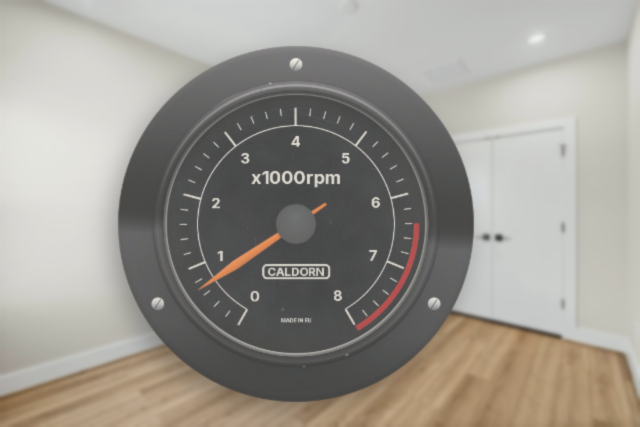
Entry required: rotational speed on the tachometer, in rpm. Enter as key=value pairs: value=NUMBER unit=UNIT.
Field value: value=700 unit=rpm
